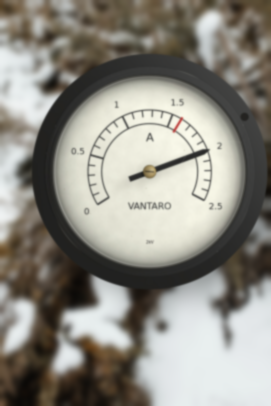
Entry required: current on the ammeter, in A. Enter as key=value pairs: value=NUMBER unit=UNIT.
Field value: value=2 unit=A
